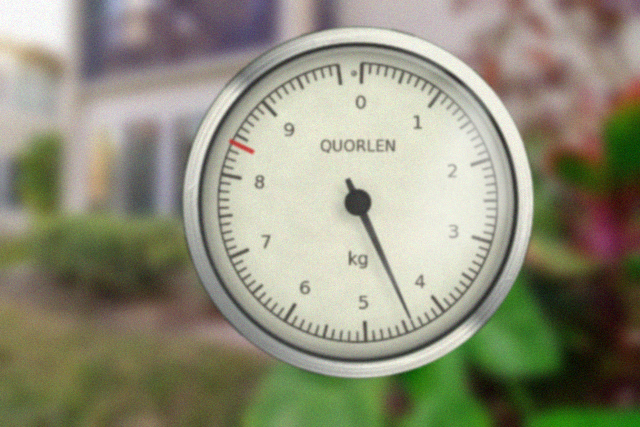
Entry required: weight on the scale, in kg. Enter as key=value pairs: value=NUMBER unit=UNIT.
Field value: value=4.4 unit=kg
